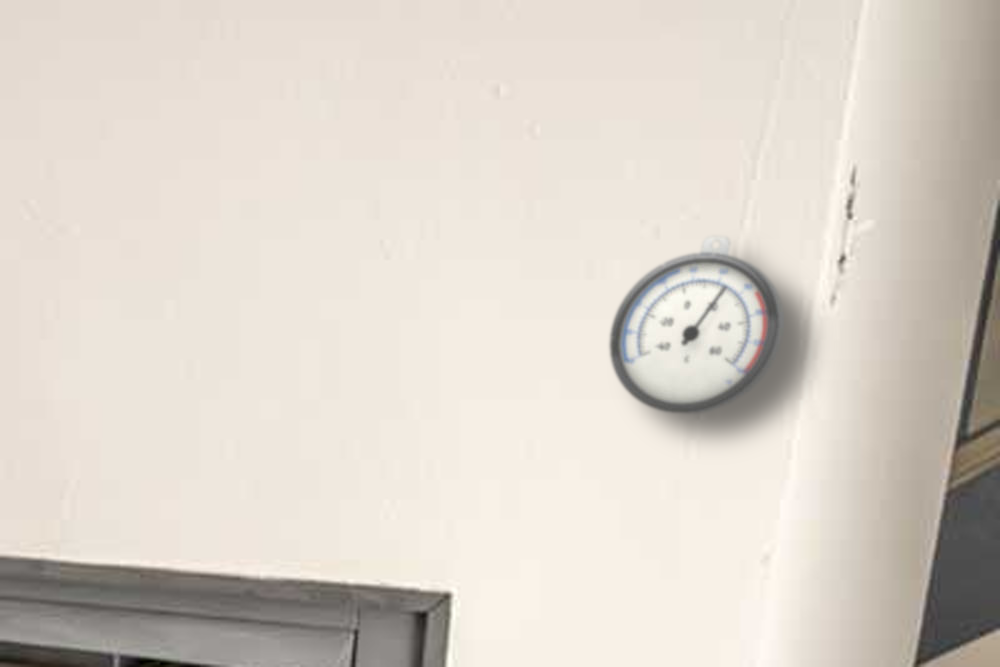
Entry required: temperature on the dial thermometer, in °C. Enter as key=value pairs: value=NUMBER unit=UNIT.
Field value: value=20 unit=°C
